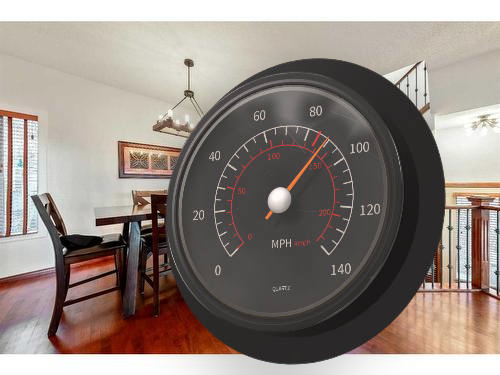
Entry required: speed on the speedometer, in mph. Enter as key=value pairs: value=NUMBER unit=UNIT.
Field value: value=90 unit=mph
